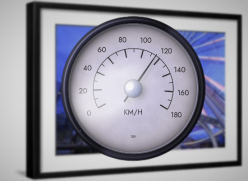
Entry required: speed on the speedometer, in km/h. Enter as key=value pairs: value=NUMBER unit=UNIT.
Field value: value=115 unit=km/h
